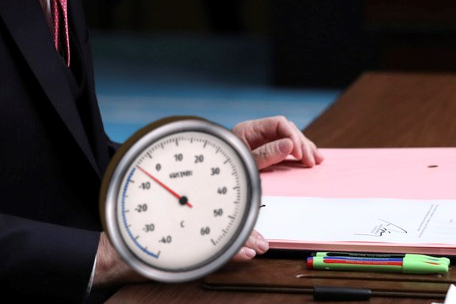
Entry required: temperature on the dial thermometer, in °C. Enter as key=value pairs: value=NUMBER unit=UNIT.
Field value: value=-5 unit=°C
